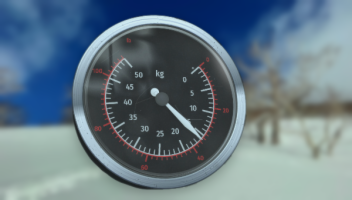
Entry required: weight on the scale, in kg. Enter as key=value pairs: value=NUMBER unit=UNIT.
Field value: value=16 unit=kg
